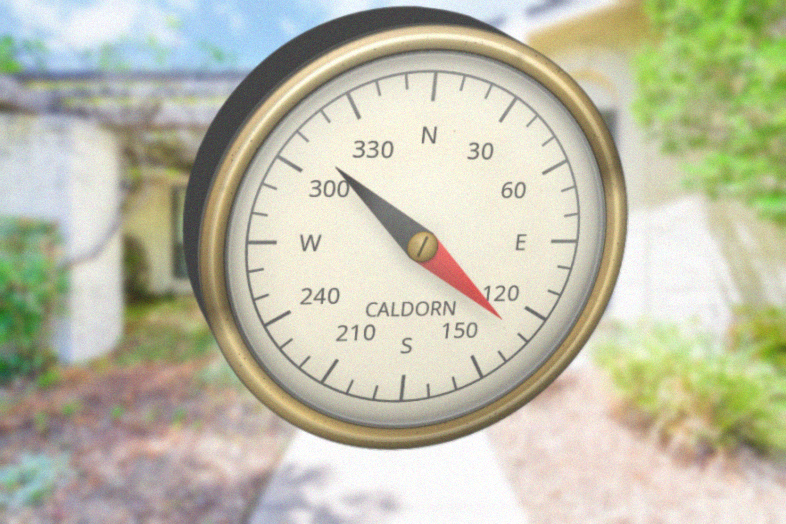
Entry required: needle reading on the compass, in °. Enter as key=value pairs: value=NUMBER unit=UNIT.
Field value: value=130 unit=°
